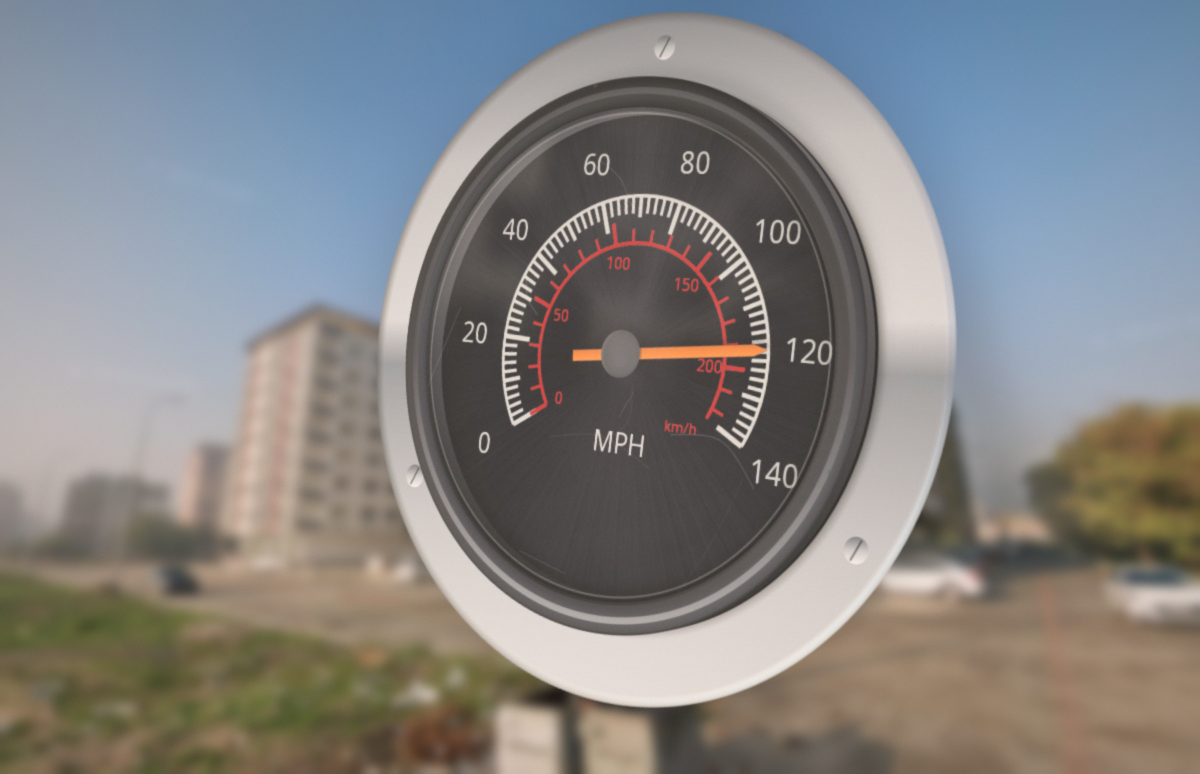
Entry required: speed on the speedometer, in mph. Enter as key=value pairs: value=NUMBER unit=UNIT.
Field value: value=120 unit=mph
